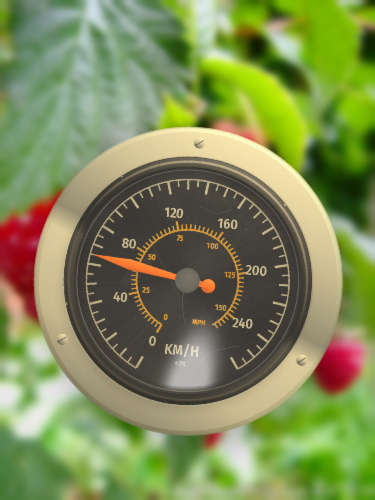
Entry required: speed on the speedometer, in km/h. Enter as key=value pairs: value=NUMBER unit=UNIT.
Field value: value=65 unit=km/h
